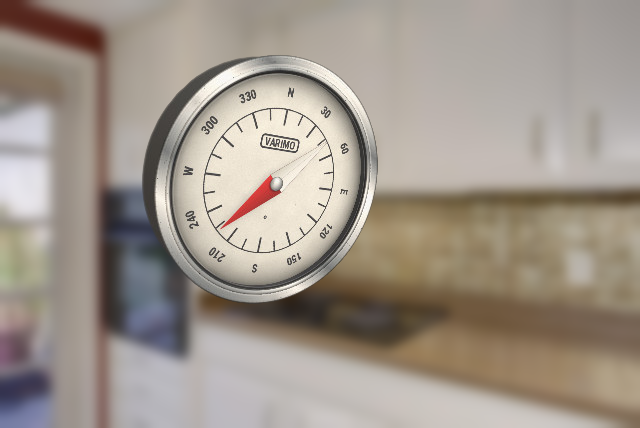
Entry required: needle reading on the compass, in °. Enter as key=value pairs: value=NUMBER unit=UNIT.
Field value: value=225 unit=°
